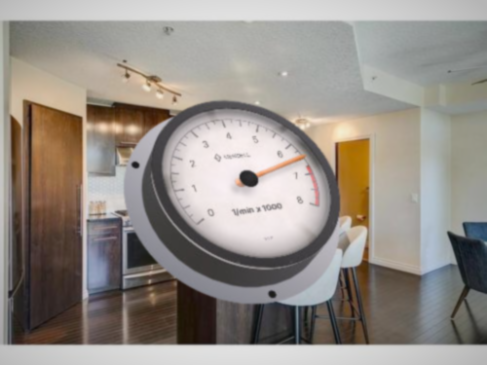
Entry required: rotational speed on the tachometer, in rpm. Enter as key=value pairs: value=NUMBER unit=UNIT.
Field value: value=6500 unit=rpm
